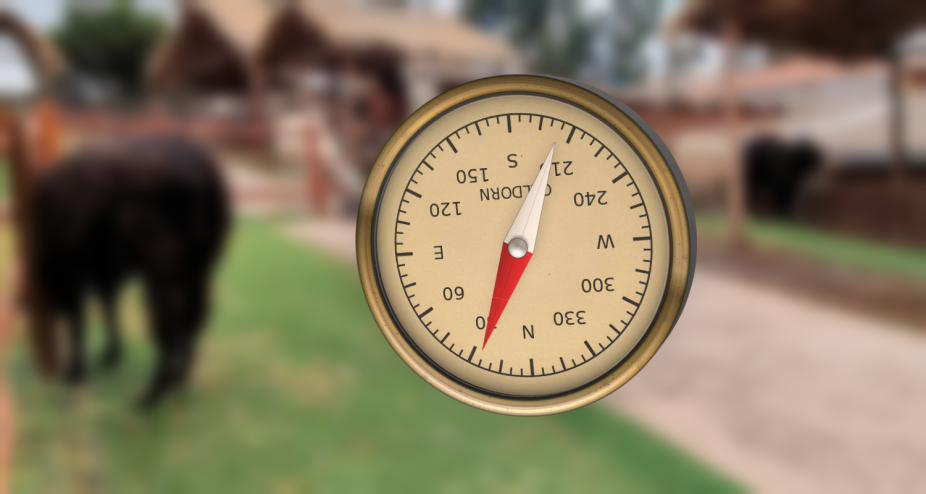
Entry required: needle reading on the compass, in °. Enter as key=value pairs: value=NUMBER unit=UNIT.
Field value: value=25 unit=°
